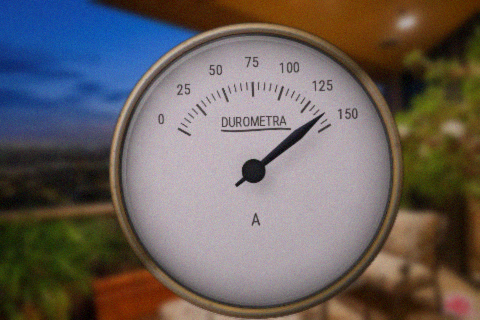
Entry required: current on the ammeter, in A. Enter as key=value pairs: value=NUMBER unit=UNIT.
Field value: value=140 unit=A
